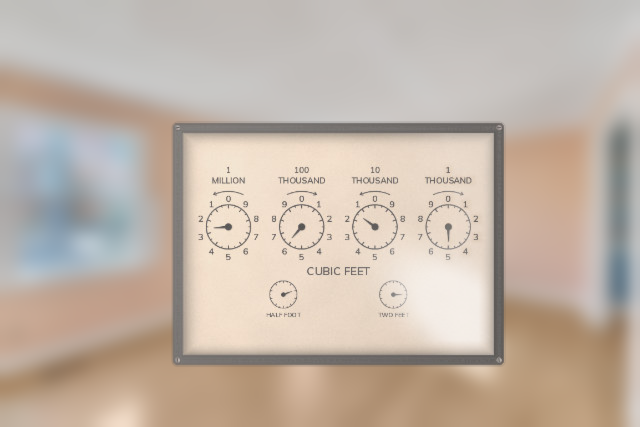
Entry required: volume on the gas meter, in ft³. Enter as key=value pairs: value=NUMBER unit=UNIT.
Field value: value=261500 unit=ft³
